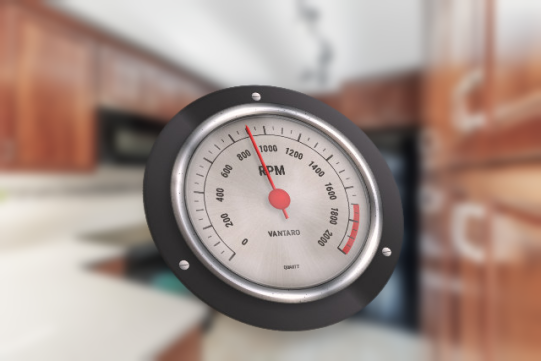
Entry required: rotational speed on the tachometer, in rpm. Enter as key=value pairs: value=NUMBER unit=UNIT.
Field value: value=900 unit=rpm
